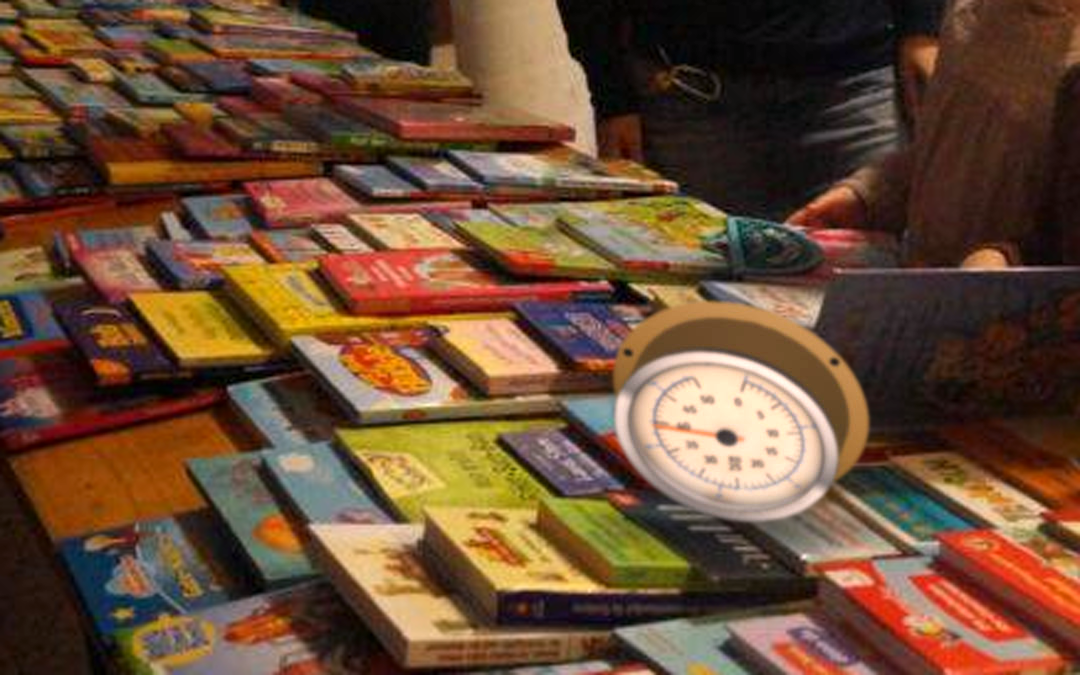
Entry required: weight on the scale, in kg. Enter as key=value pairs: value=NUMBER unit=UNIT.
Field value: value=40 unit=kg
